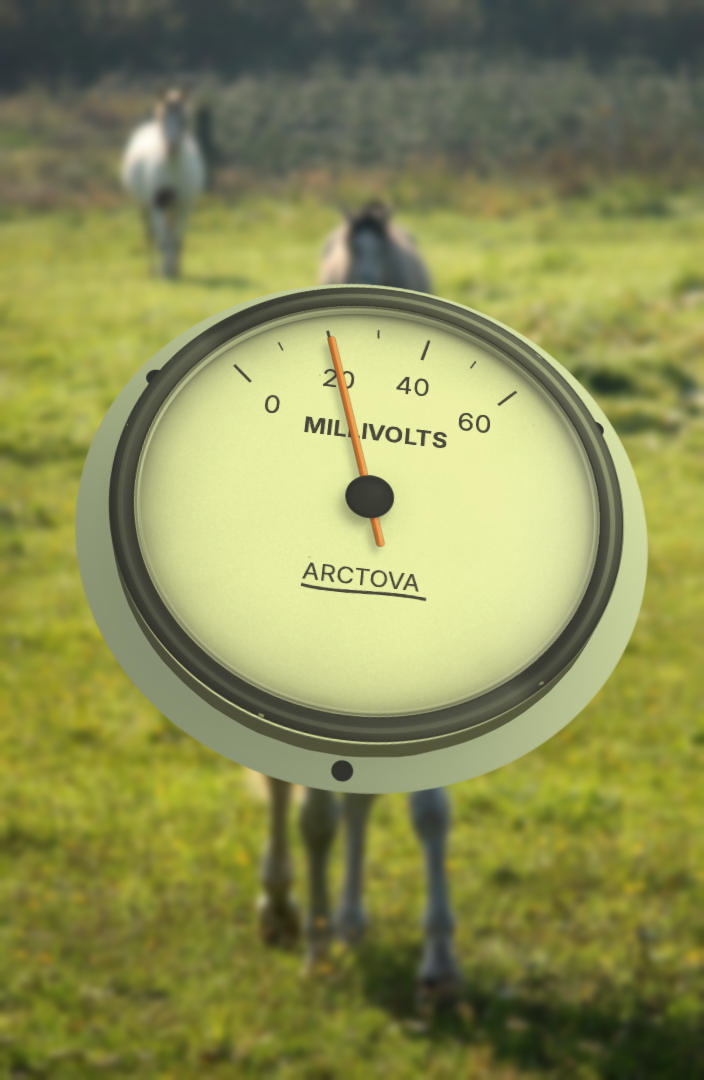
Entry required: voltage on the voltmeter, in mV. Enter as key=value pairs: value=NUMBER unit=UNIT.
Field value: value=20 unit=mV
